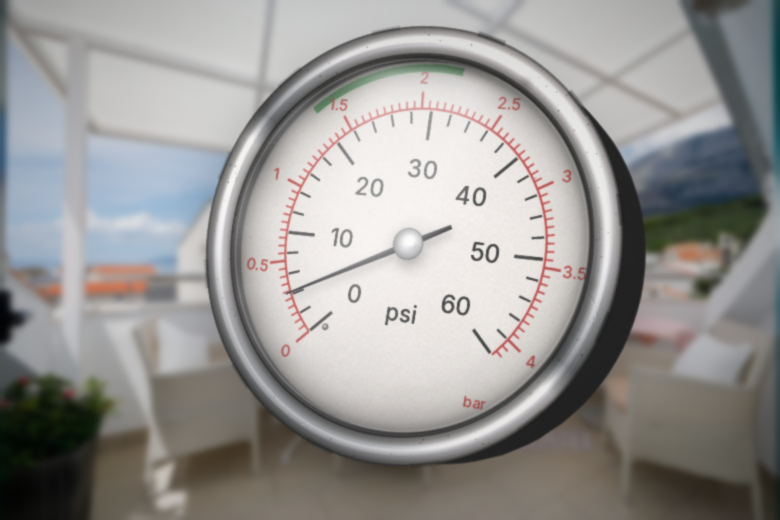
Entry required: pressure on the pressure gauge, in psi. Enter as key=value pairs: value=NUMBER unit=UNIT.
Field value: value=4 unit=psi
